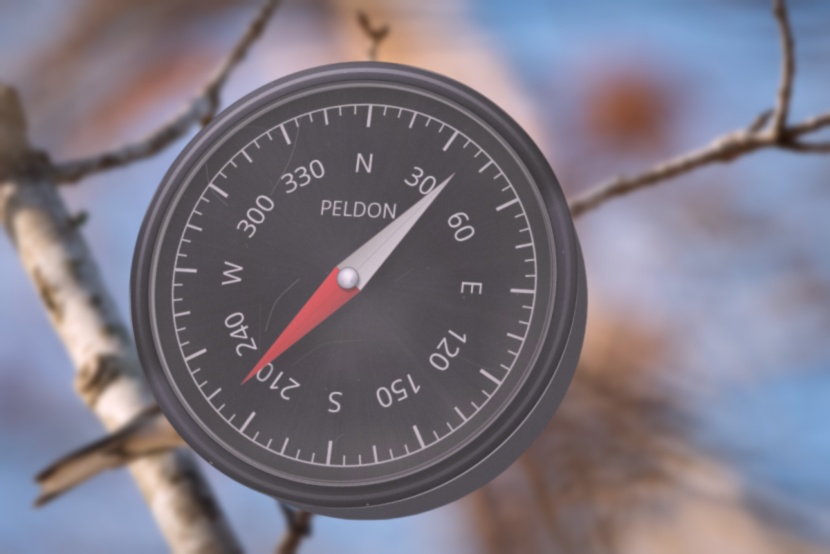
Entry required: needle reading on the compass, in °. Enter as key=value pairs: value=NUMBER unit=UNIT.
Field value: value=220 unit=°
